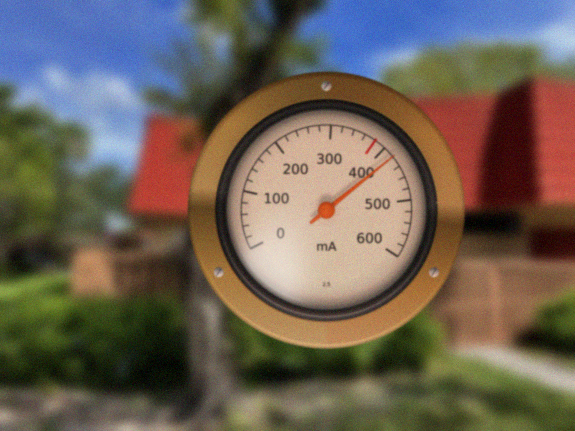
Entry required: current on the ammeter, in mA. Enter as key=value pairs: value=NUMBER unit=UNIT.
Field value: value=420 unit=mA
